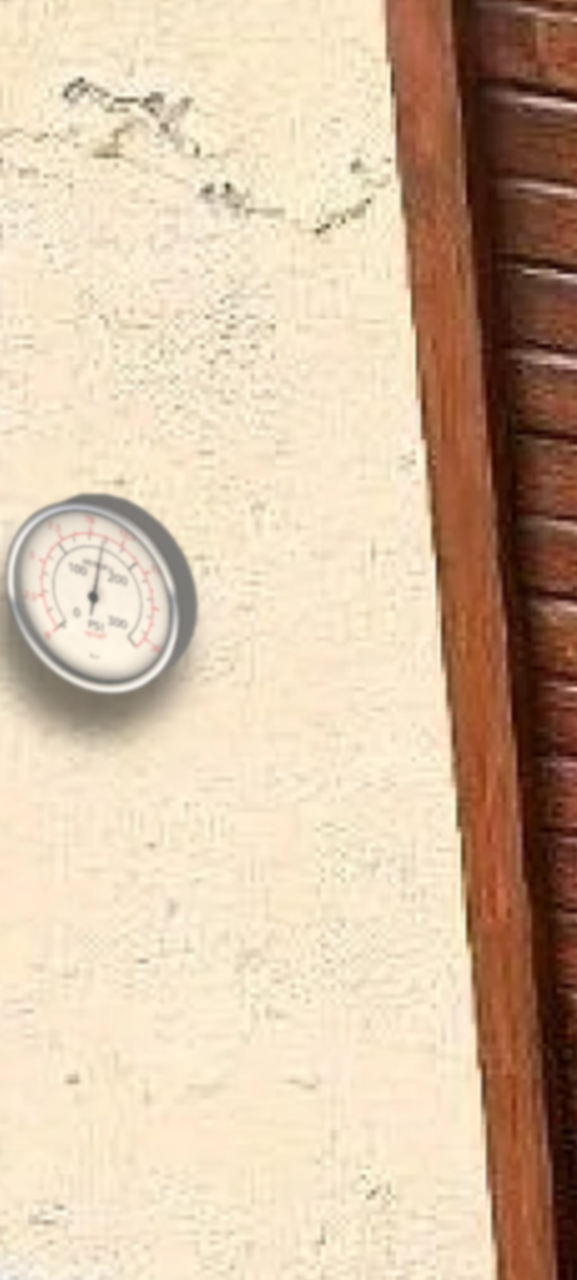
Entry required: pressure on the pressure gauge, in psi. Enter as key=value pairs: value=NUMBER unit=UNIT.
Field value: value=160 unit=psi
